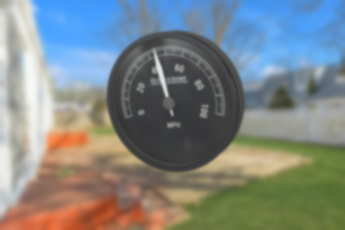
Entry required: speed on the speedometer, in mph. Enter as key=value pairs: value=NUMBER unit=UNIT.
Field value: value=45 unit=mph
